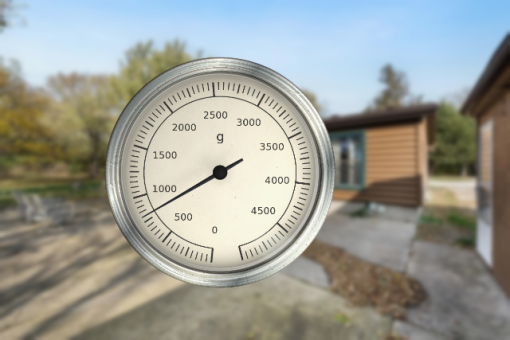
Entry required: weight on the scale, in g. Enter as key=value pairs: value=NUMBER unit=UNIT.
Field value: value=800 unit=g
